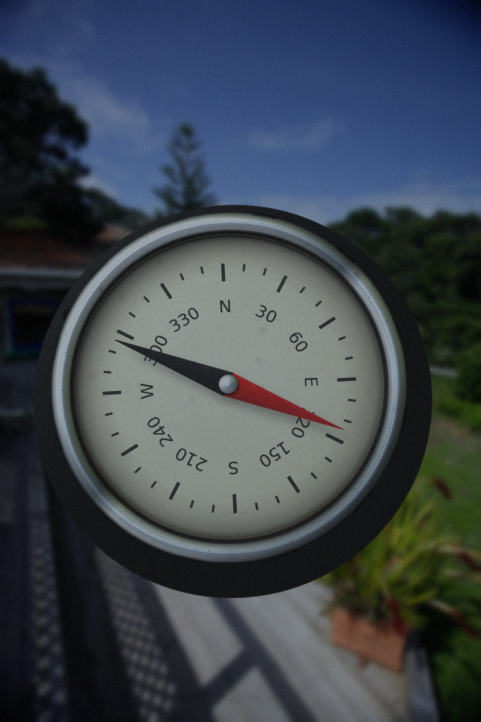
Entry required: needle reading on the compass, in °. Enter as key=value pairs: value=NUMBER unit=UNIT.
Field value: value=115 unit=°
